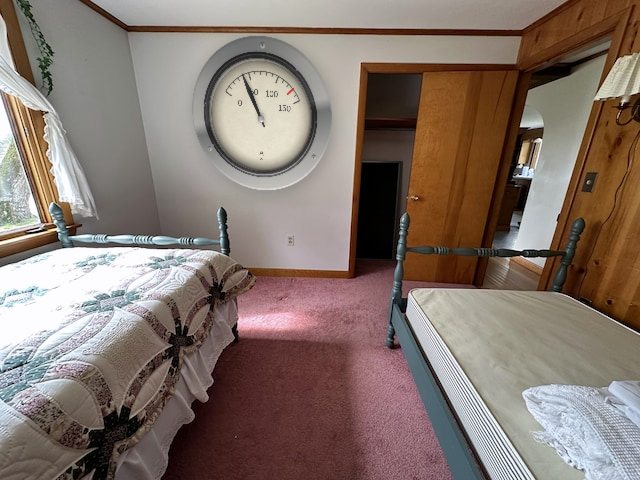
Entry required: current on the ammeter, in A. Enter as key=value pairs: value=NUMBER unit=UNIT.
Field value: value=40 unit=A
